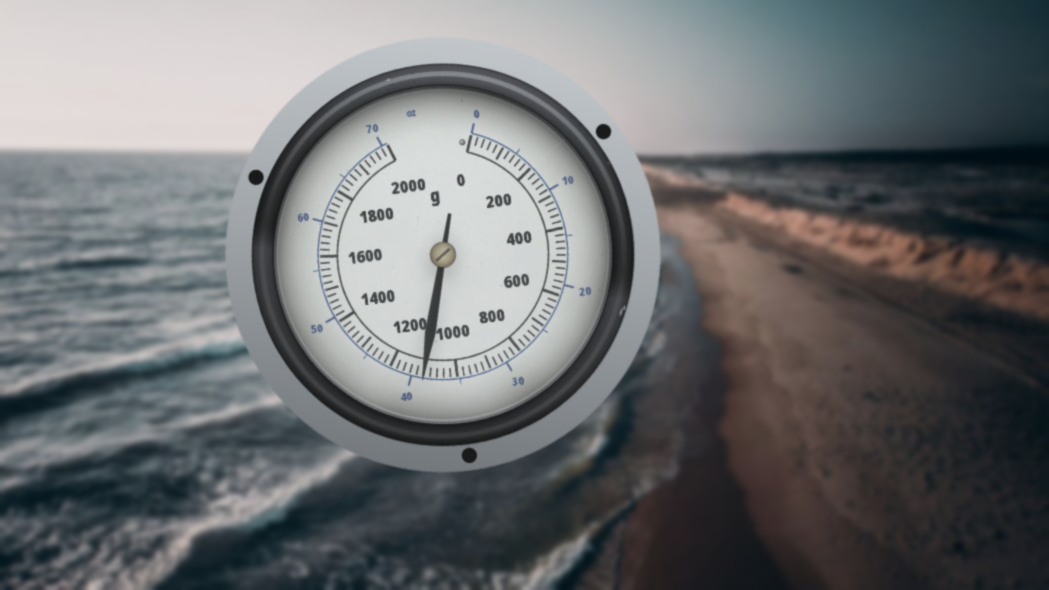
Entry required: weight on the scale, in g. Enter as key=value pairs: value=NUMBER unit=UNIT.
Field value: value=1100 unit=g
